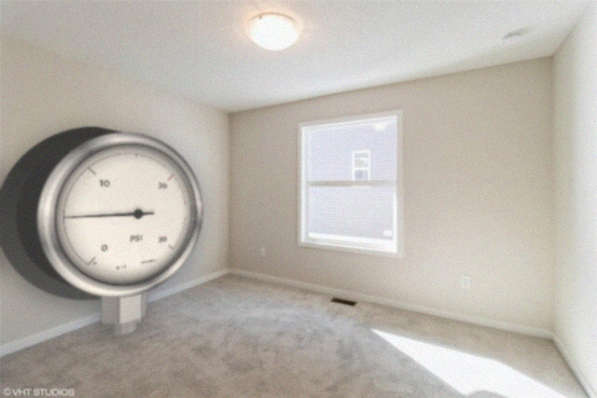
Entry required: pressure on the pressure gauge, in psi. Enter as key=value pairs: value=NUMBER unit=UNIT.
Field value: value=5 unit=psi
